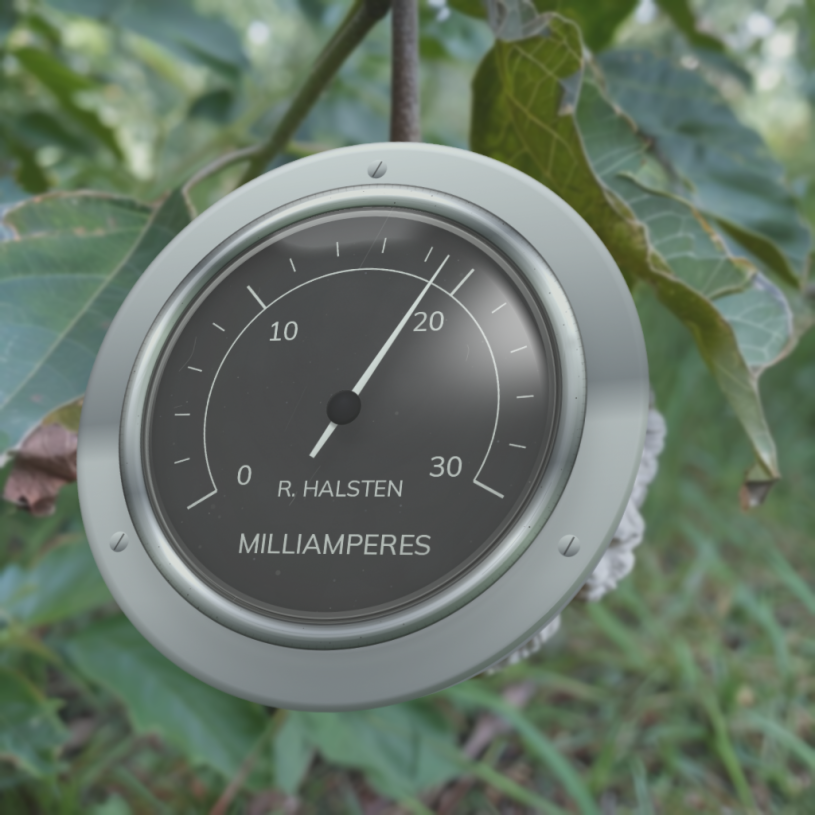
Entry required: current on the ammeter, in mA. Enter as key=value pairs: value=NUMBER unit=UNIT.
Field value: value=19 unit=mA
